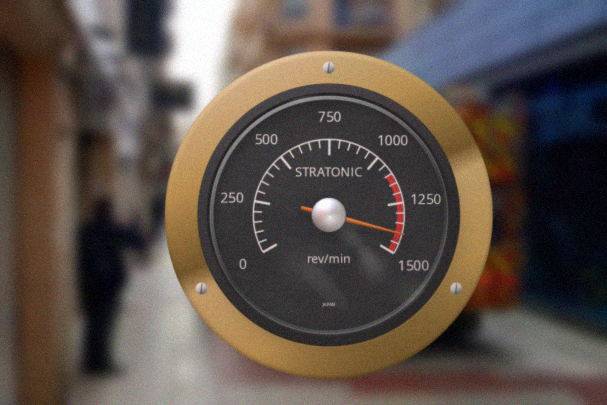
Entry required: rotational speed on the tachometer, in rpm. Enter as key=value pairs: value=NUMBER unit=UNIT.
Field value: value=1400 unit=rpm
